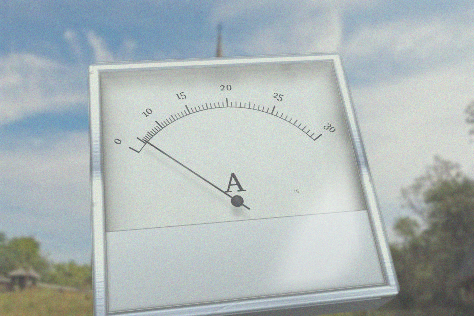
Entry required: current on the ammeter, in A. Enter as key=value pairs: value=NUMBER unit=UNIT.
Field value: value=5 unit=A
